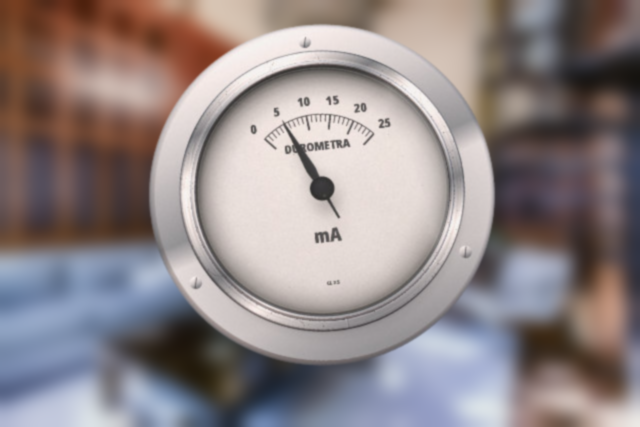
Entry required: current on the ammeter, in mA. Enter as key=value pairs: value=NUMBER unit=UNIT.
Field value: value=5 unit=mA
